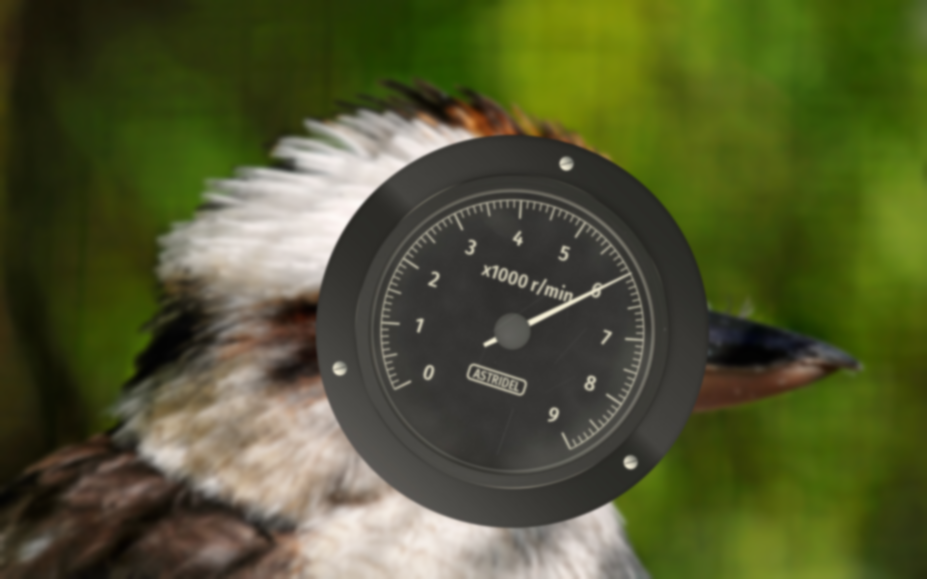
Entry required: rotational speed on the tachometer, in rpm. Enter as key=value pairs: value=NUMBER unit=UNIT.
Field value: value=6000 unit=rpm
